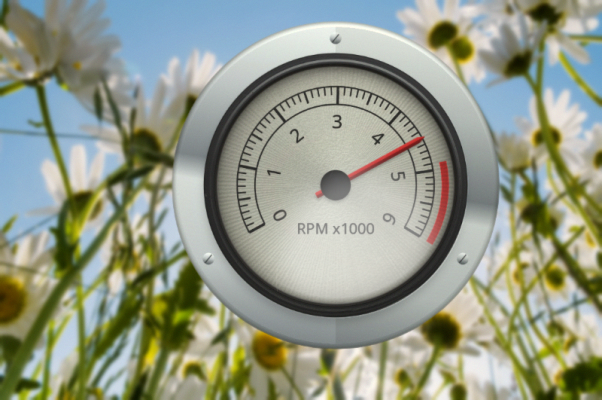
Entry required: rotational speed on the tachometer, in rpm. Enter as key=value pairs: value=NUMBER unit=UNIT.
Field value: value=4500 unit=rpm
